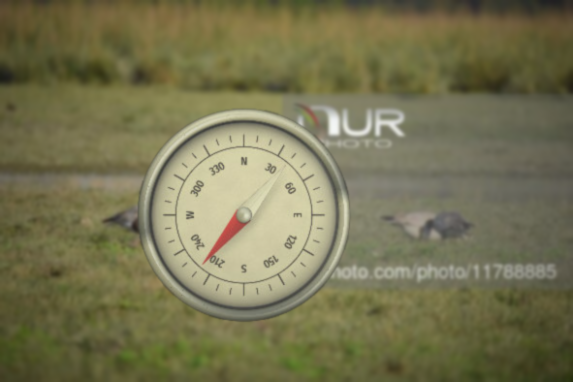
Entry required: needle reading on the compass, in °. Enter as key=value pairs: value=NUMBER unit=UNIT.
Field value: value=220 unit=°
